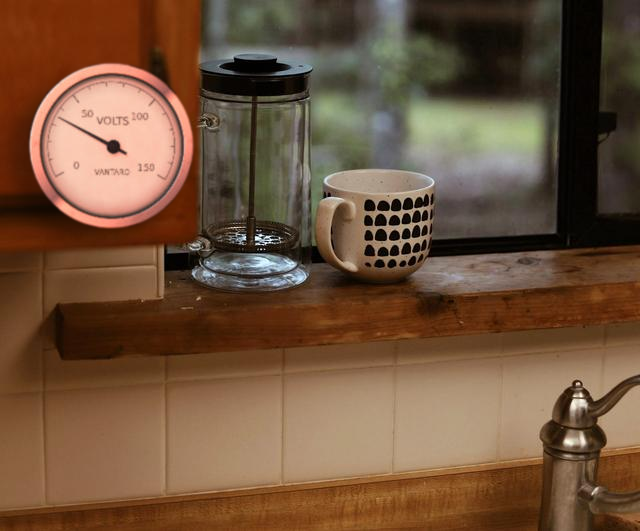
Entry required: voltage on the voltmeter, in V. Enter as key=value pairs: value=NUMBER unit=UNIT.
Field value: value=35 unit=V
